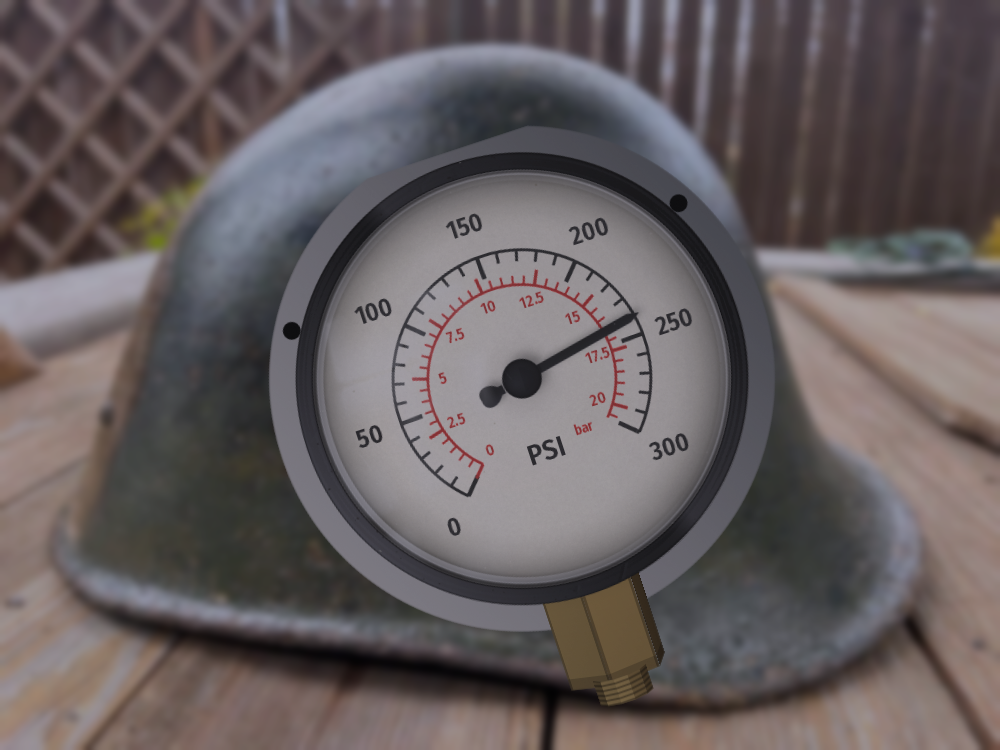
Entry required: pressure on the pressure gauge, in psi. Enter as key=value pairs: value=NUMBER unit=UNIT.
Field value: value=240 unit=psi
